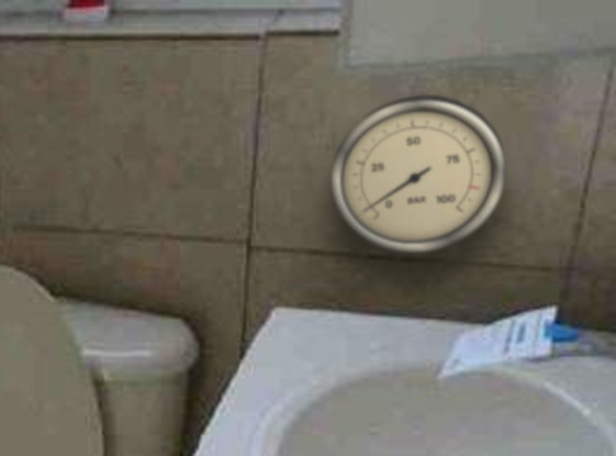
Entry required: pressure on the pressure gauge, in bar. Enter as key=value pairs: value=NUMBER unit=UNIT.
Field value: value=5 unit=bar
